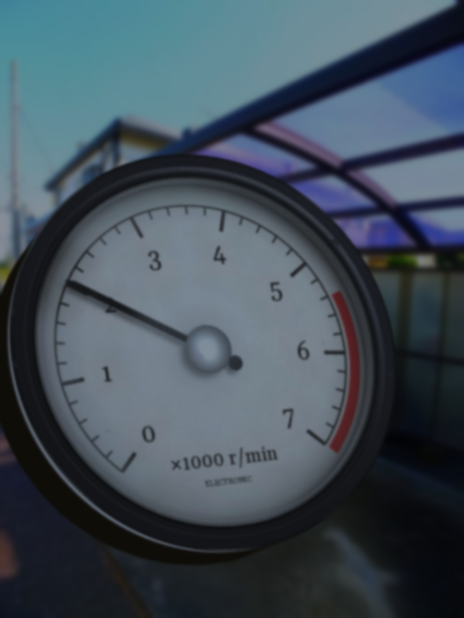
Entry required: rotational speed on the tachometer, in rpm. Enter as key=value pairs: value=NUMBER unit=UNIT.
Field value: value=2000 unit=rpm
